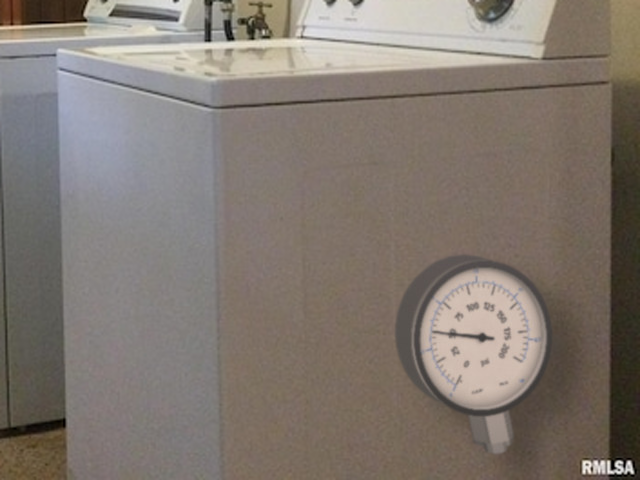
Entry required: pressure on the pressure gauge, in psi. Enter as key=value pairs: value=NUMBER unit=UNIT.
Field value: value=50 unit=psi
